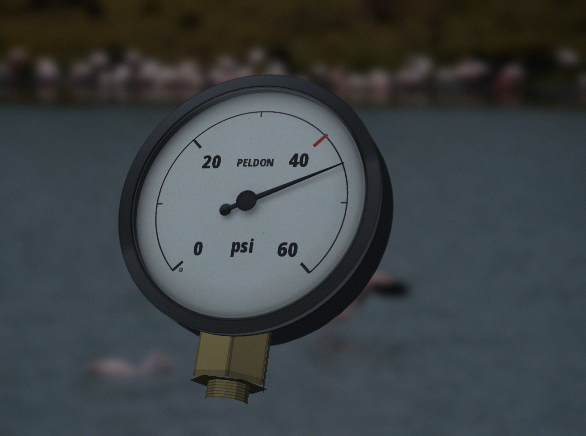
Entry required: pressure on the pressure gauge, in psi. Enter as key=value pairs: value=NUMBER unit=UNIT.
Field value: value=45 unit=psi
